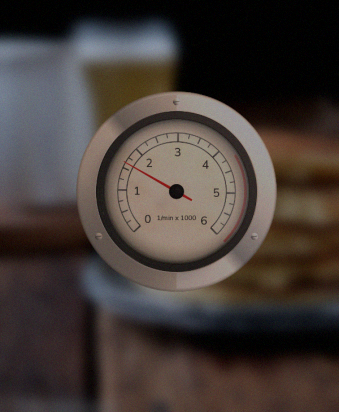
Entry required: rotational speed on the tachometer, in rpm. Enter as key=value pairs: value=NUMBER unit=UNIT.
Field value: value=1625 unit=rpm
